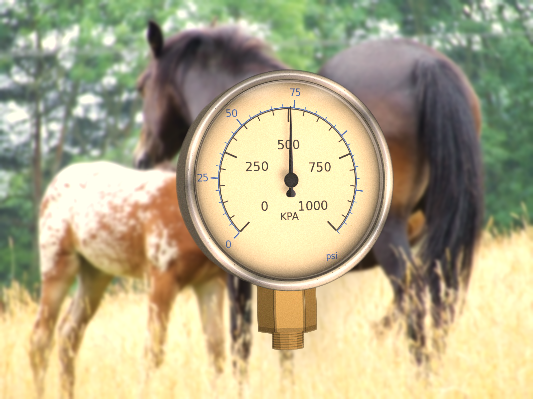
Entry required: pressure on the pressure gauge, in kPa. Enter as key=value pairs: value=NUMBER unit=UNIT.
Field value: value=500 unit=kPa
